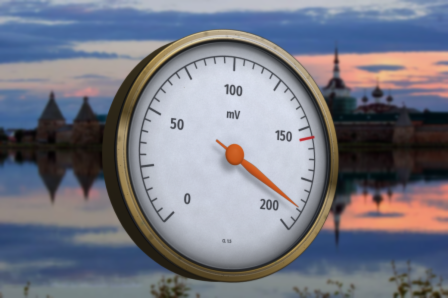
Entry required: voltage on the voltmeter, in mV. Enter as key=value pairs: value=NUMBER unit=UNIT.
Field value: value=190 unit=mV
